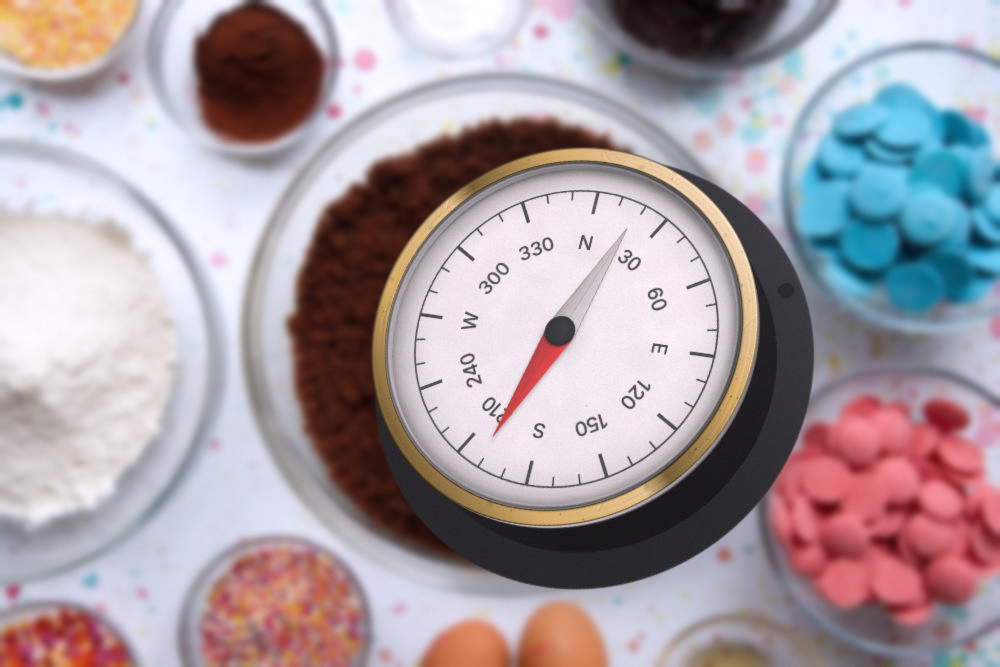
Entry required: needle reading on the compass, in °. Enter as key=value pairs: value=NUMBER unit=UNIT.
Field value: value=200 unit=°
